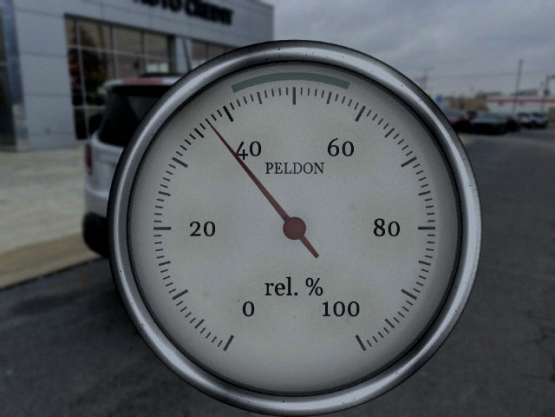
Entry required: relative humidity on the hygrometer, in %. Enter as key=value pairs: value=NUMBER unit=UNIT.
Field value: value=37 unit=%
